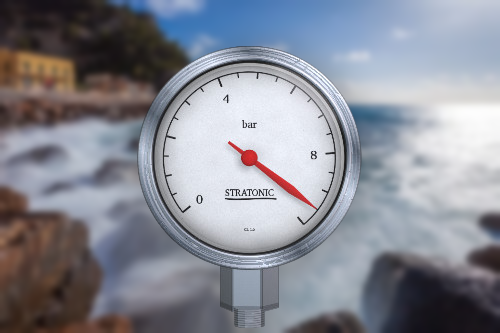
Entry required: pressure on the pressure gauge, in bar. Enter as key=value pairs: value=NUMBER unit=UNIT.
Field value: value=9.5 unit=bar
